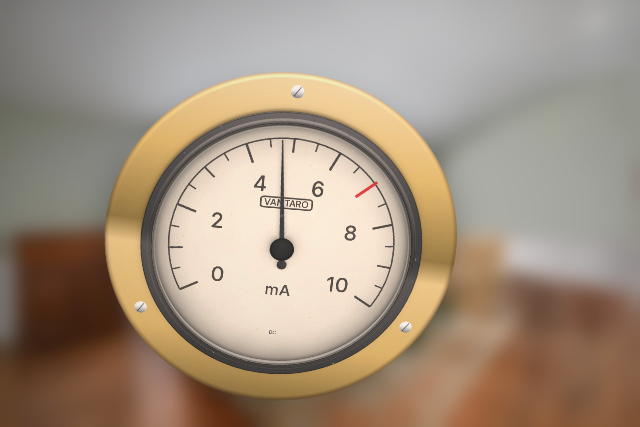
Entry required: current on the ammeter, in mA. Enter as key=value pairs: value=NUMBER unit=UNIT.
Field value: value=4.75 unit=mA
